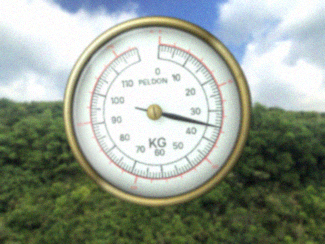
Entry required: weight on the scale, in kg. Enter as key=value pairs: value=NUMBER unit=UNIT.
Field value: value=35 unit=kg
